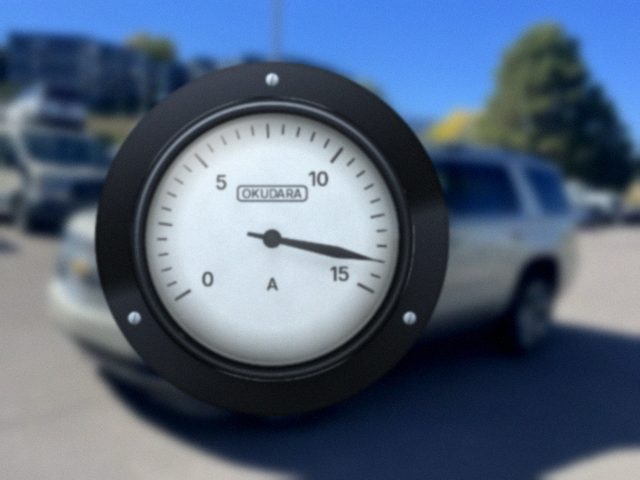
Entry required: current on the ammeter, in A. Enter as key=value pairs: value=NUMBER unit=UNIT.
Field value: value=14 unit=A
